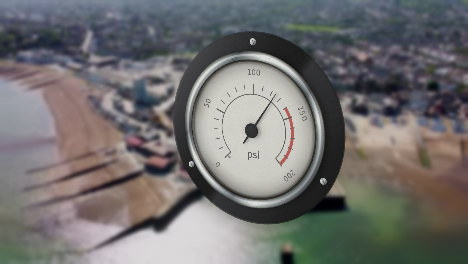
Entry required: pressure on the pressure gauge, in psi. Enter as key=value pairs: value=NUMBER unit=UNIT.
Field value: value=125 unit=psi
